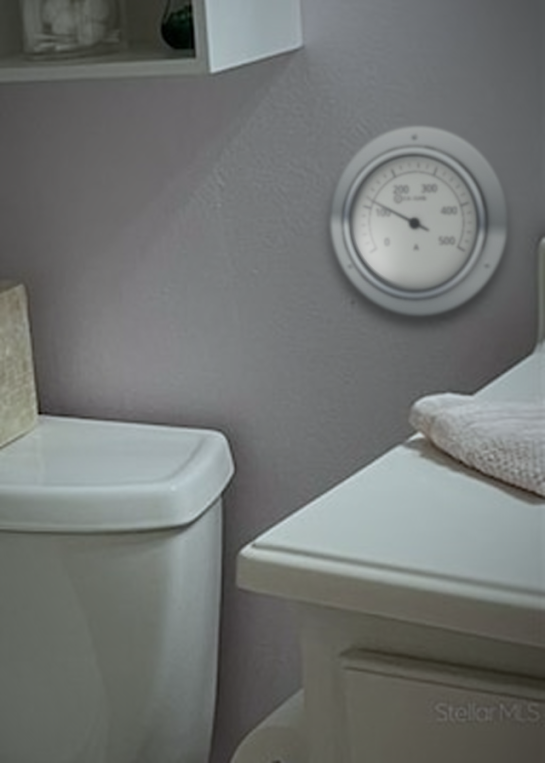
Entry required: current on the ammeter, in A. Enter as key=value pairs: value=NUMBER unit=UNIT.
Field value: value=120 unit=A
